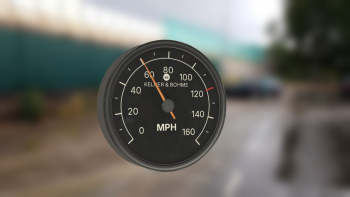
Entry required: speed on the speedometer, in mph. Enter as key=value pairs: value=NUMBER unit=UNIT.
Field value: value=60 unit=mph
